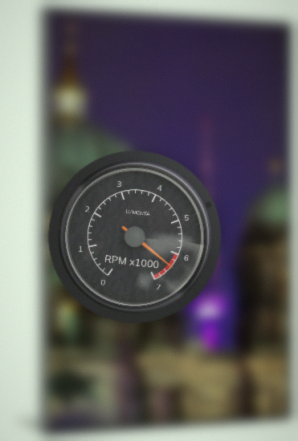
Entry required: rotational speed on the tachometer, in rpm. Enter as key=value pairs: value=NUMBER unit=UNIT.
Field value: value=6400 unit=rpm
